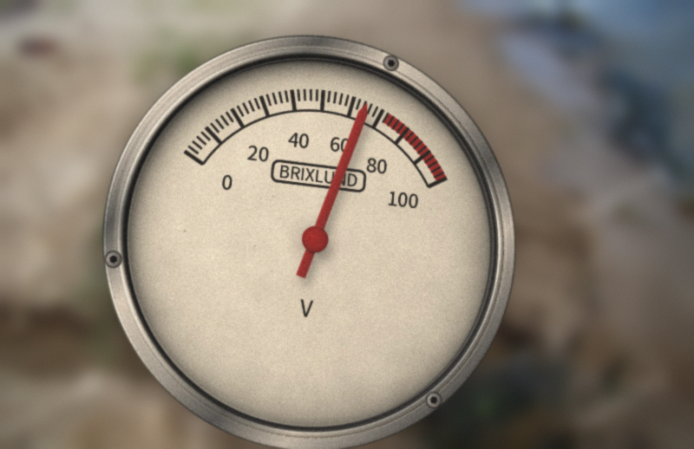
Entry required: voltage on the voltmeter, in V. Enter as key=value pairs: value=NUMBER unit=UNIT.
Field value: value=64 unit=V
